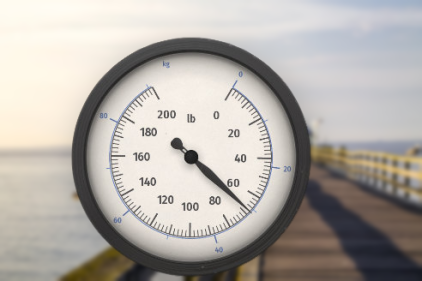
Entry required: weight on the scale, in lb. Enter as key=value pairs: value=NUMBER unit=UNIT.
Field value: value=68 unit=lb
